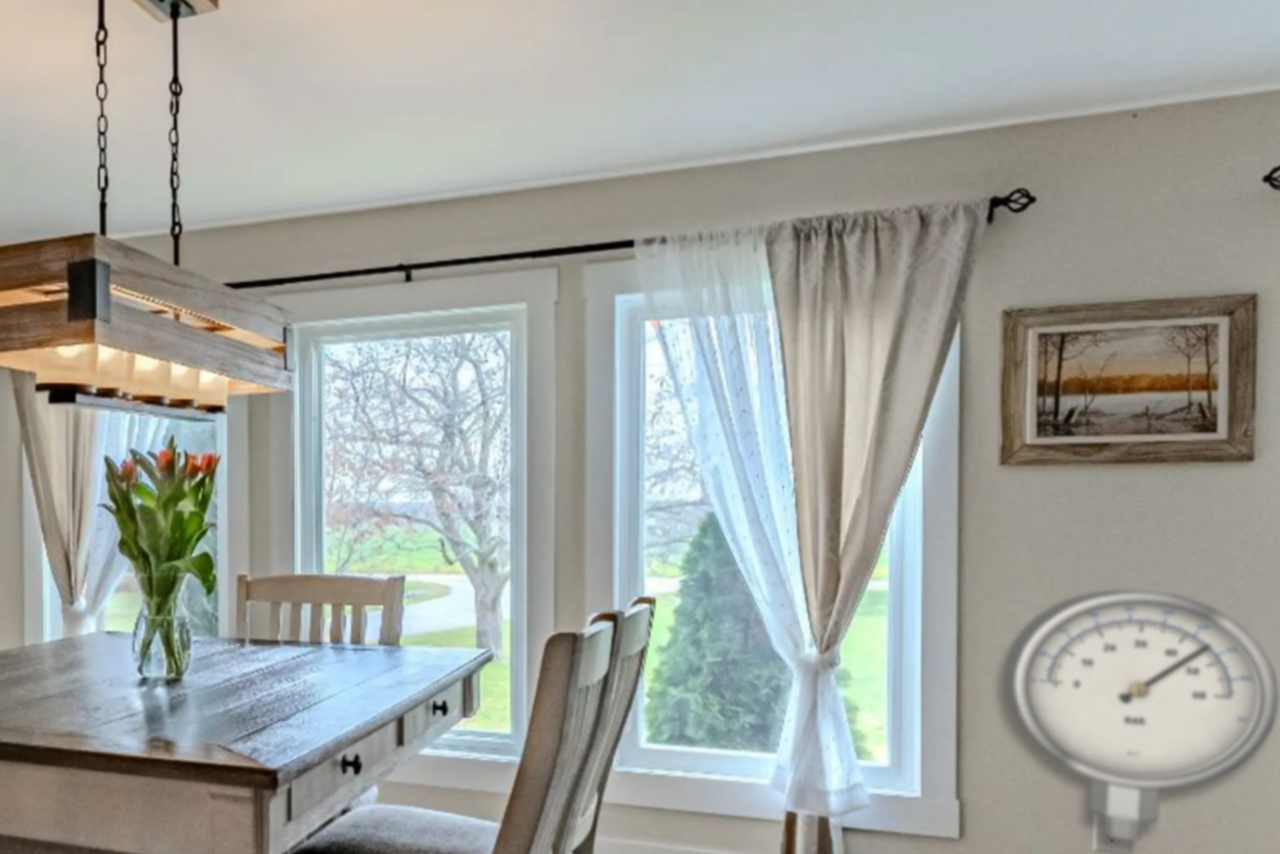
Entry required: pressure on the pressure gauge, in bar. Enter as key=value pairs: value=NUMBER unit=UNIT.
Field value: value=45 unit=bar
